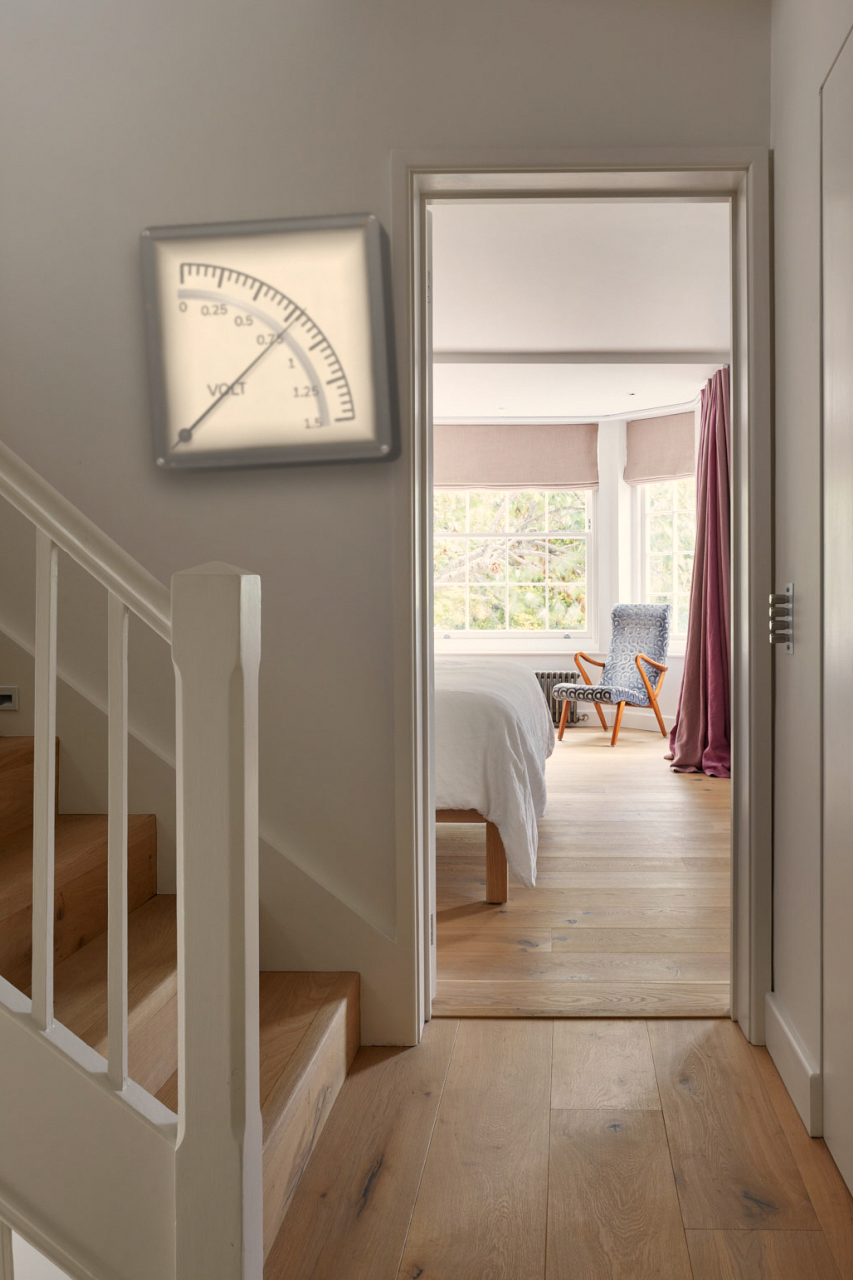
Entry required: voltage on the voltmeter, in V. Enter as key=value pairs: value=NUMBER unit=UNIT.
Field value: value=0.8 unit=V
